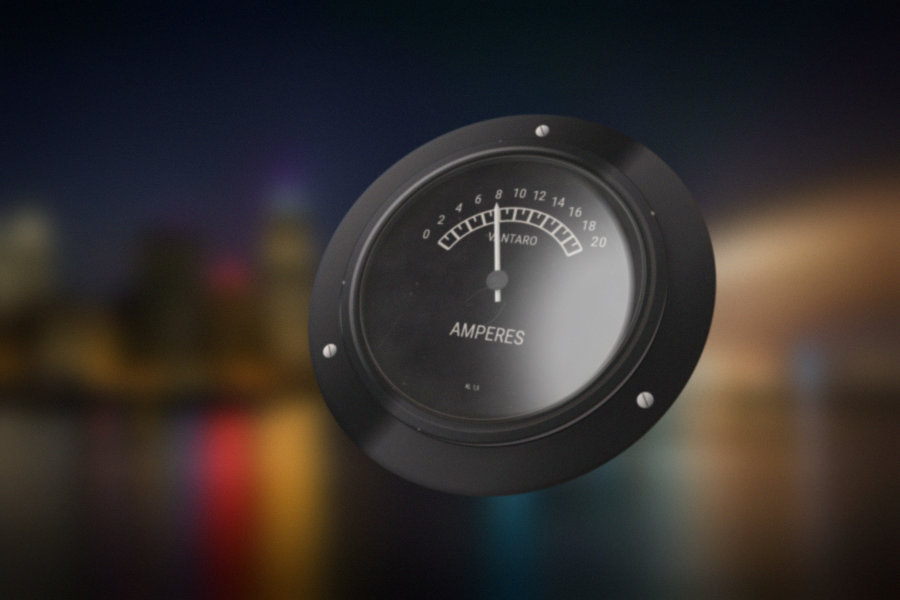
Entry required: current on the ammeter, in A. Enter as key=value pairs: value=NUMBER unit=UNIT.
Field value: value=8 unit=A
